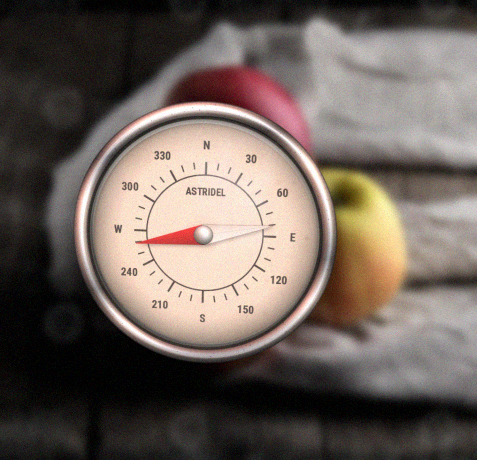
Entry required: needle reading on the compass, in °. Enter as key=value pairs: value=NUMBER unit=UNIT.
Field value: value=260 unit=°
